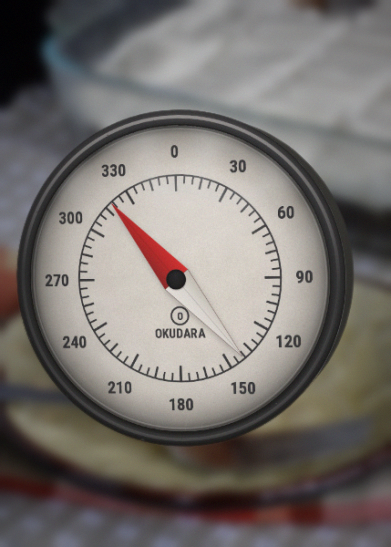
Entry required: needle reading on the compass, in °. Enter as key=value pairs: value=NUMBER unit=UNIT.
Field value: value=320 unit=°
